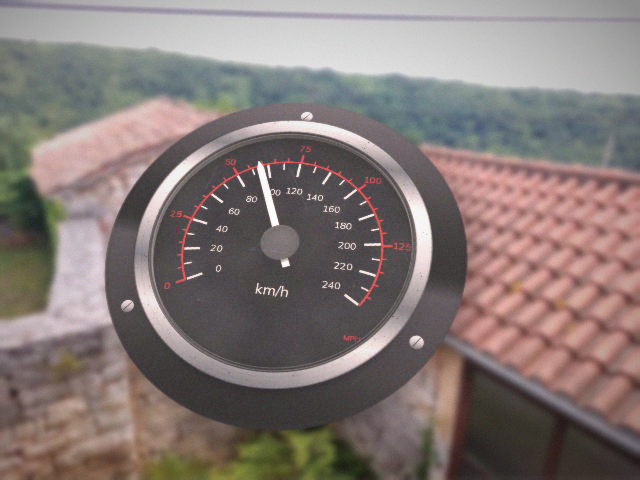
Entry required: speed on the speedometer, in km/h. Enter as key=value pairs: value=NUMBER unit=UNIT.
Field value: value=95 unit=km/h
